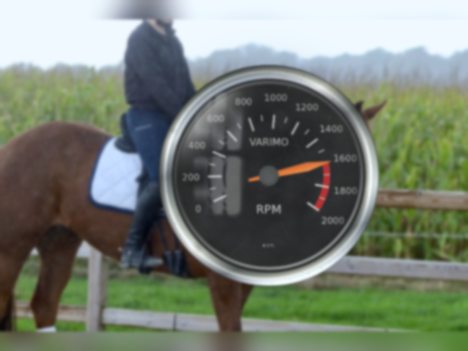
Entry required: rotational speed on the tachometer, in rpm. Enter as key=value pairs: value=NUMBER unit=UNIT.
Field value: value=1600 unit=rpm
